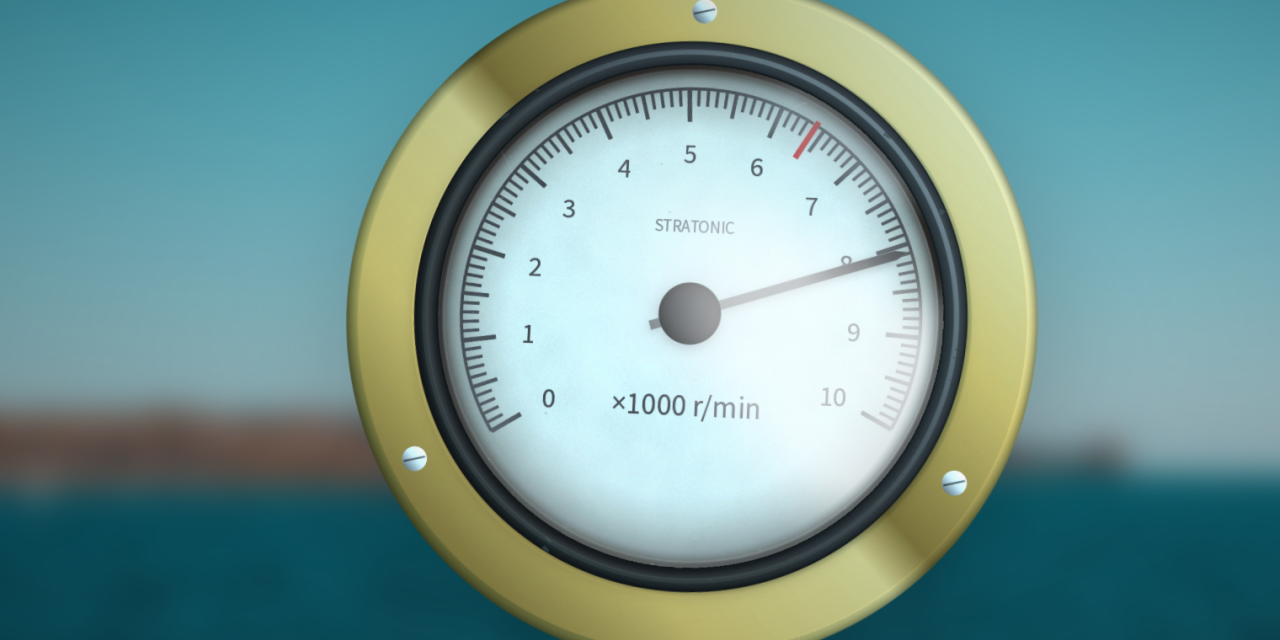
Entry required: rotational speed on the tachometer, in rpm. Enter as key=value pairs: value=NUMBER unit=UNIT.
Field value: value=8100 unit=rpm
